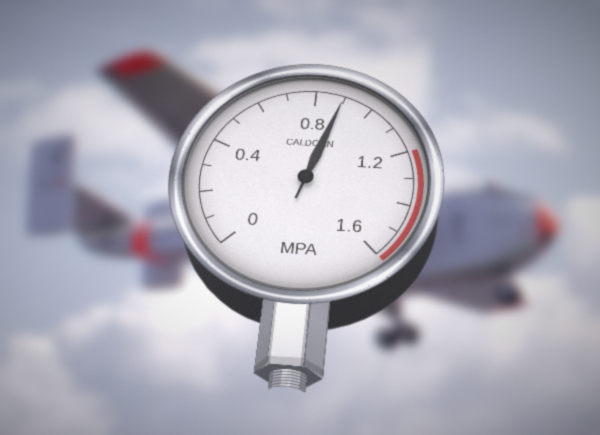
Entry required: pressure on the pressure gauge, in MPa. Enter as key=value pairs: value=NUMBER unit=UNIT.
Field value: value=0.9 unit=MPa
